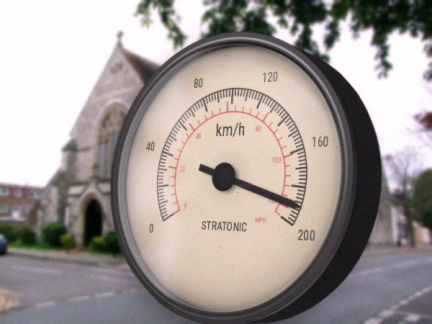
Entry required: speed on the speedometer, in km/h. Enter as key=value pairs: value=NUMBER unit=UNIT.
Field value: value=190 unit=km/h
